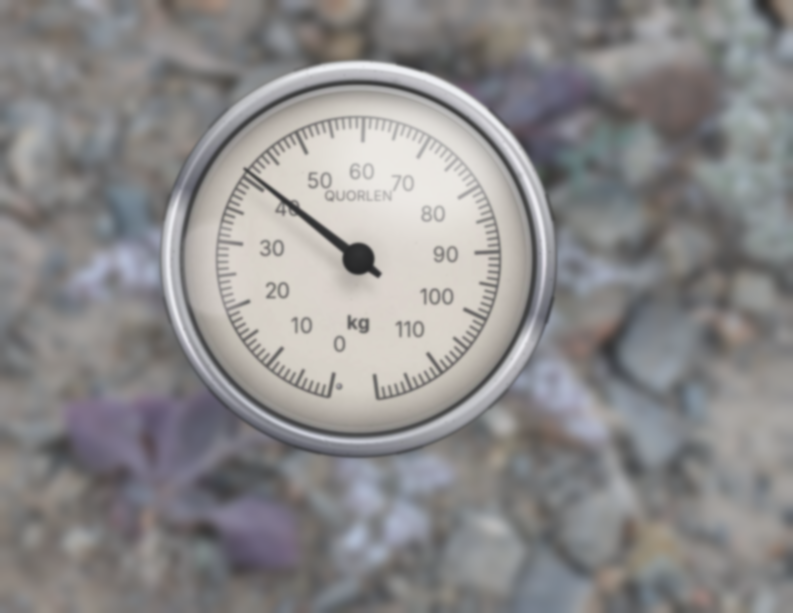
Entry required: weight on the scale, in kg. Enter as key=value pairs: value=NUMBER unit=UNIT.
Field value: value=41 unit=kg
